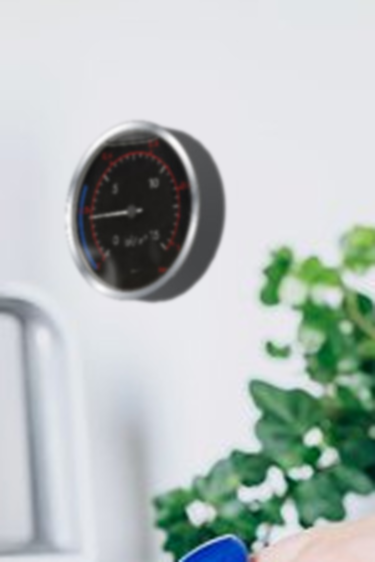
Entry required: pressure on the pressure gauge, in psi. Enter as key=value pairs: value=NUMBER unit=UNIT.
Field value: value=2.5 unit=psi
